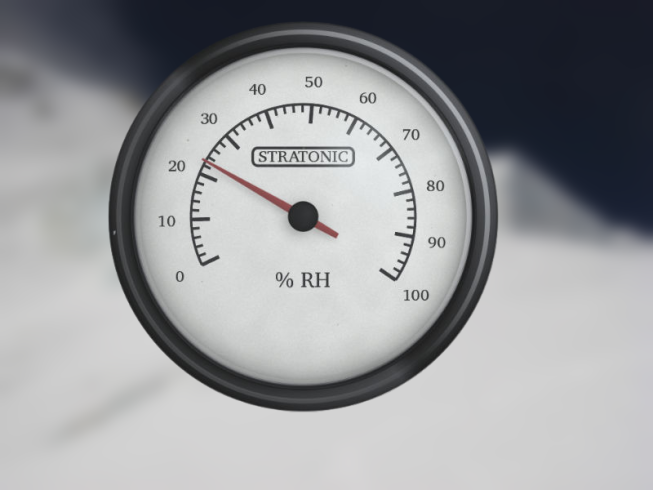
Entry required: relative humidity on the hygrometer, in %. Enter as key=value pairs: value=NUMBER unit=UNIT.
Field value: value=23 unit=%
